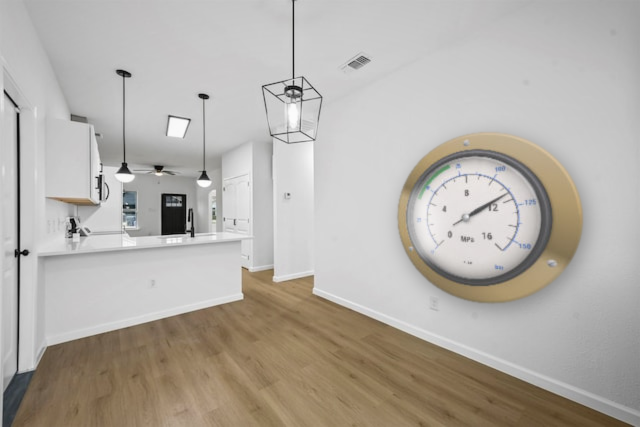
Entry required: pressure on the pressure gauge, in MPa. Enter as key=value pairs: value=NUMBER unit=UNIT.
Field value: value=11.5 unit=MPa
